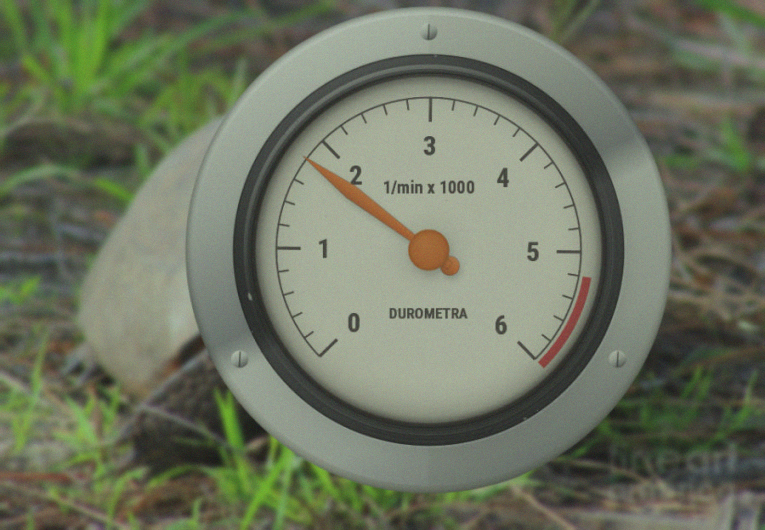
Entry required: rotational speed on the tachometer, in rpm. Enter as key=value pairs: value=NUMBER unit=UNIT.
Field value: value=1800 unit=rpm
